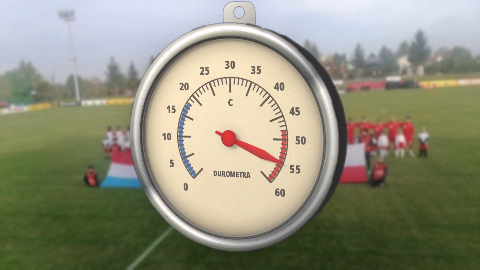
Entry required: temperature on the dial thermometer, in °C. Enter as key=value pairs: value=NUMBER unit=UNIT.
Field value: value=55 unit=°C
